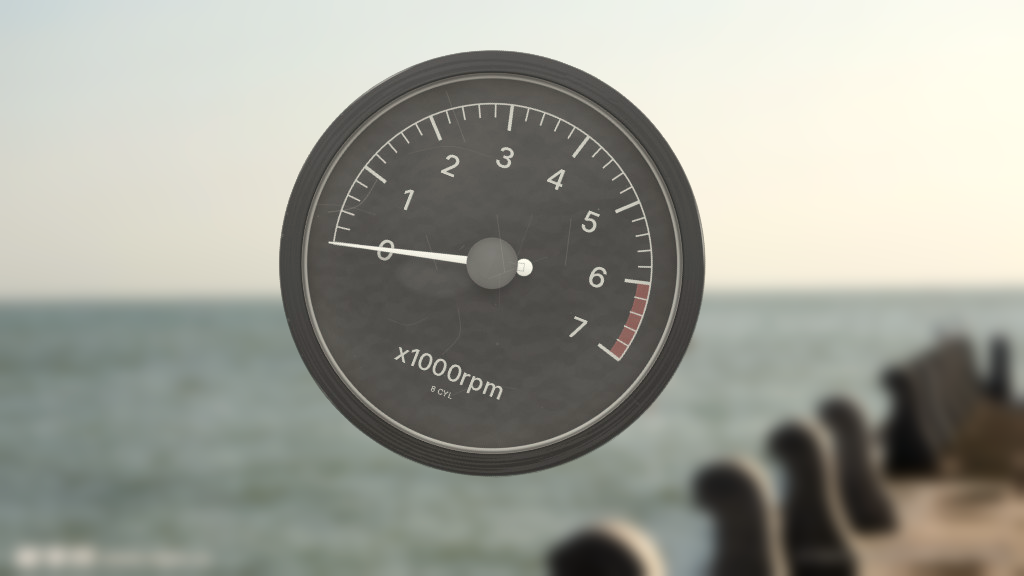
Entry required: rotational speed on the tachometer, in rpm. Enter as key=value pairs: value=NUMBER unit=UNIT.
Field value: value=0 unit=rpm
